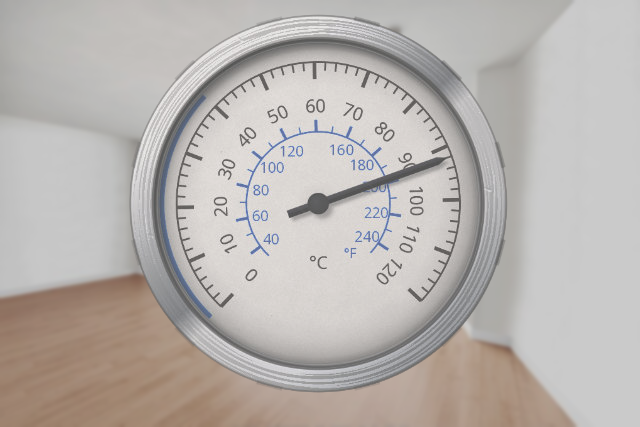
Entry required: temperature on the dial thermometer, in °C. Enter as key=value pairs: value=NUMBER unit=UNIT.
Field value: value=92 unit=°C
